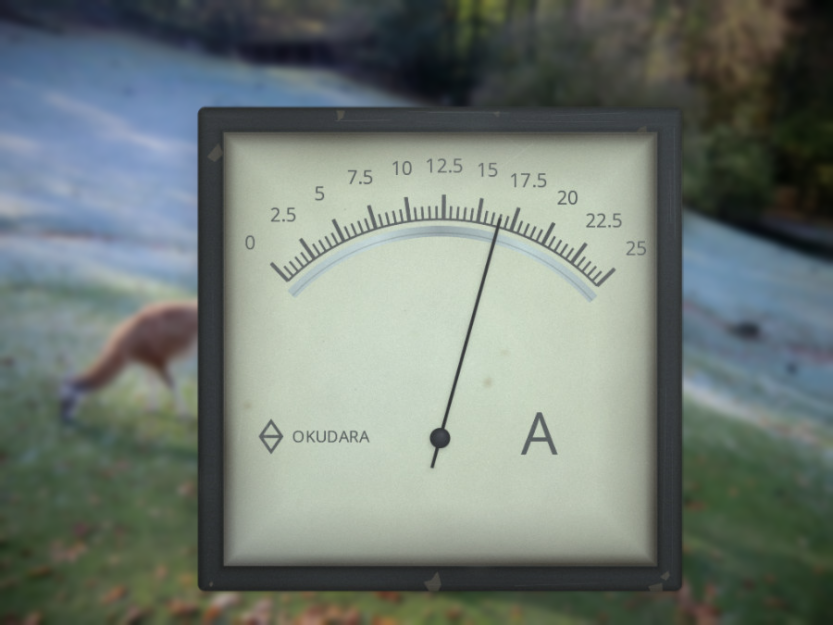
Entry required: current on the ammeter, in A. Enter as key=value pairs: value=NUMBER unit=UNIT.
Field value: value=16.5 unit=A
